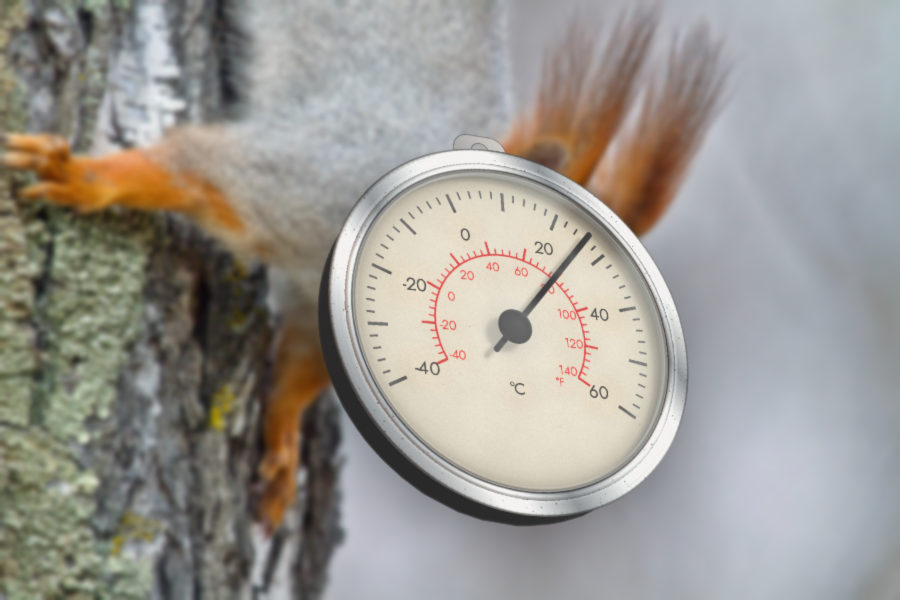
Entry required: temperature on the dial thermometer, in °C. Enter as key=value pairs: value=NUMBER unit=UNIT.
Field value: value=26 unit=°C
